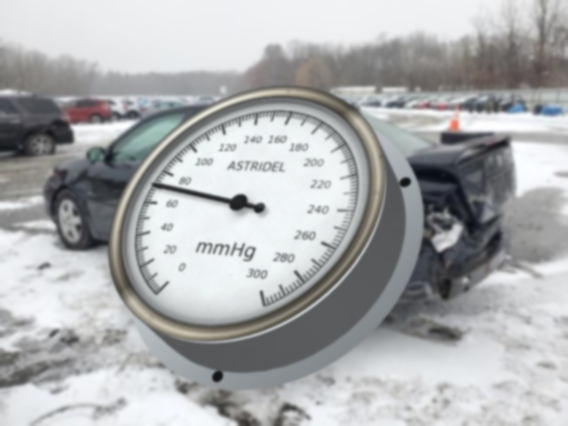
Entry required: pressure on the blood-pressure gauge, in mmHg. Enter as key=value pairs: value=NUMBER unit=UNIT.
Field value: value=70 unit=mmHg
